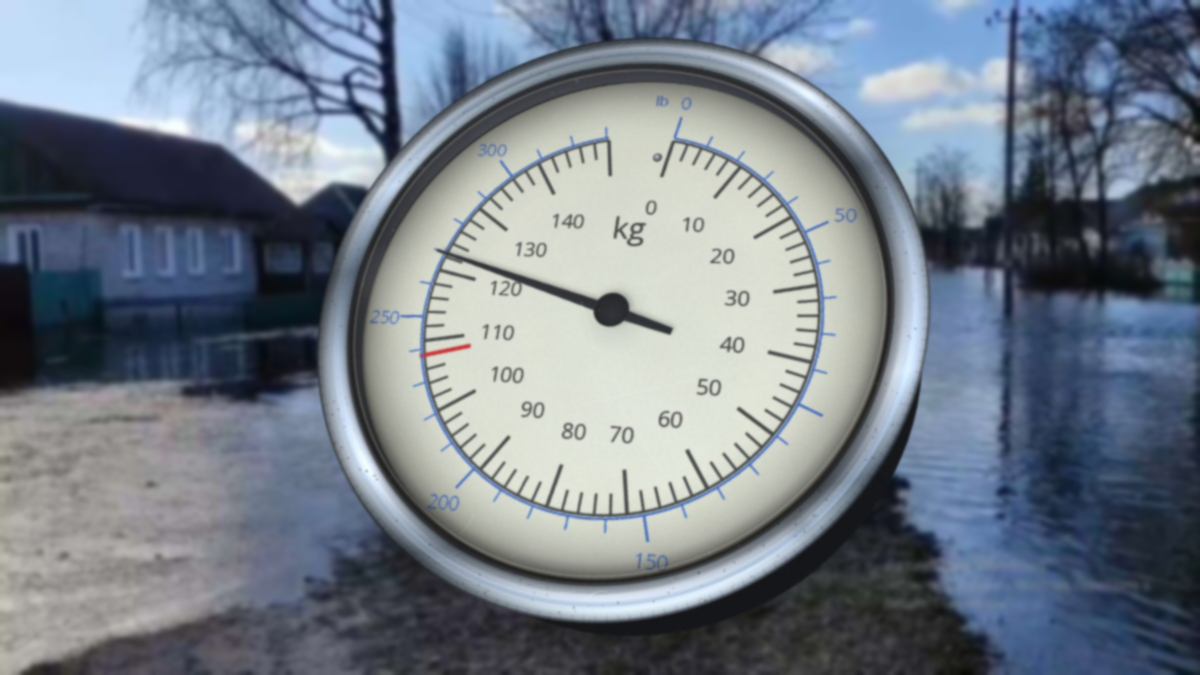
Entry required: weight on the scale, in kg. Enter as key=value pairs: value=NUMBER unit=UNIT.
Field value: value=122 unit=kg
